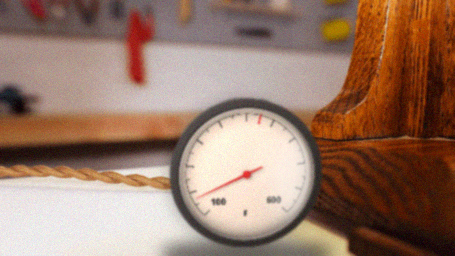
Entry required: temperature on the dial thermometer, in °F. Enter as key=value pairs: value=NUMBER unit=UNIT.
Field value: value=137.5 unit=°F
